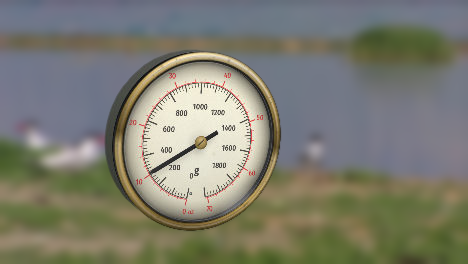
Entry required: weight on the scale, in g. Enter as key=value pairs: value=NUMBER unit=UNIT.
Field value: value=300 unit=g
